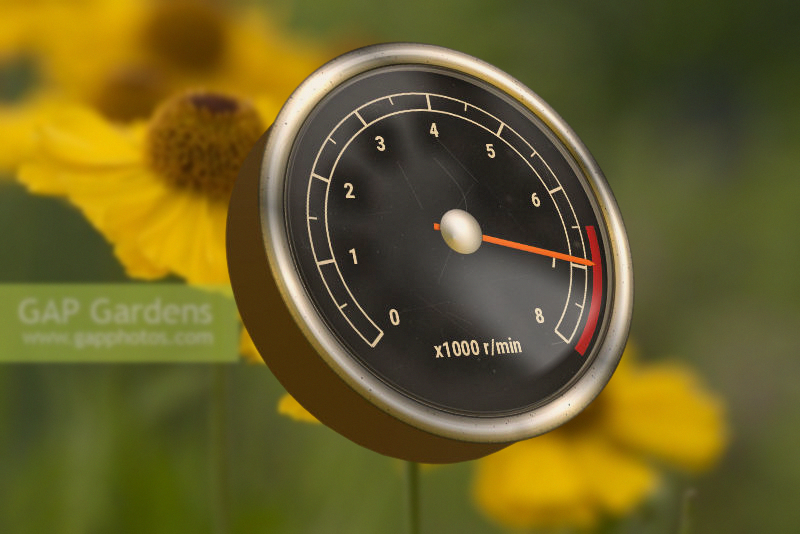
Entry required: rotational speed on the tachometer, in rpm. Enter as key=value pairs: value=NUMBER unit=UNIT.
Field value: value=7000 unit=rpm
